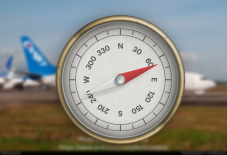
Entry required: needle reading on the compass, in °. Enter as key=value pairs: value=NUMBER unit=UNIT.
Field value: value=67.5 unit=°
